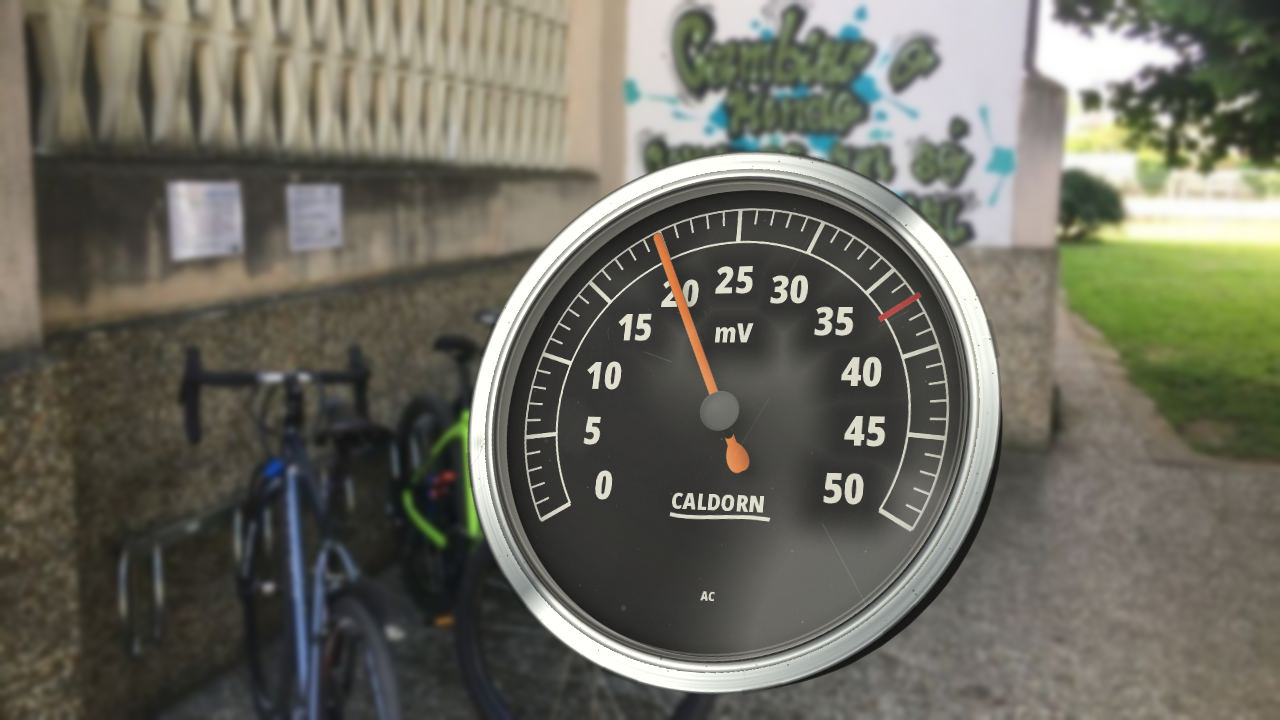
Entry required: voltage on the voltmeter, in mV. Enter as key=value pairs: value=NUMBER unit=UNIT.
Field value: value=20 unit=mV
